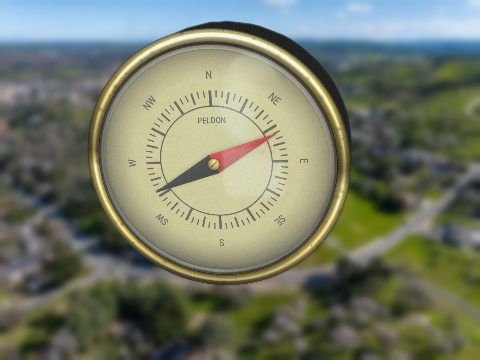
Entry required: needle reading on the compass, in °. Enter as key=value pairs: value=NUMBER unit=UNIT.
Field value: value=65 unit=°
